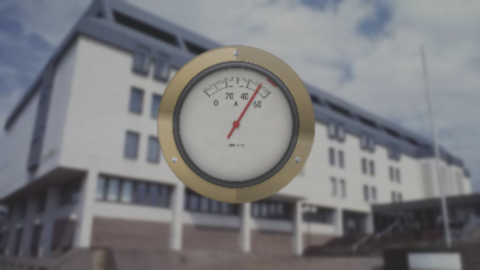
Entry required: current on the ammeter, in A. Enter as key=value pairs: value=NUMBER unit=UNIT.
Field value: value=50 unit=A
